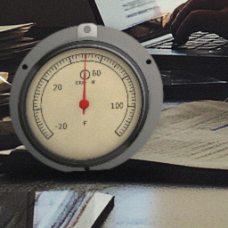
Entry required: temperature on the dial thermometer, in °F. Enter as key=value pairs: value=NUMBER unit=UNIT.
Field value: value=50 unit=°F
